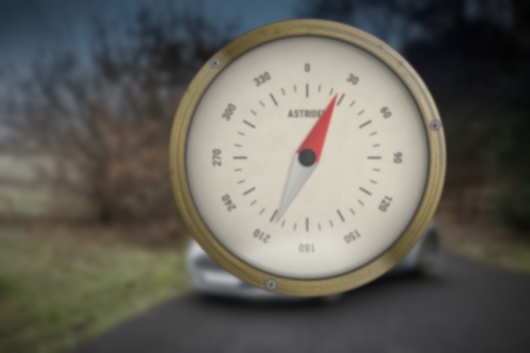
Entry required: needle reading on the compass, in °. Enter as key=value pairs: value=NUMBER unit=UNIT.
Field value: value=25 unit=°
